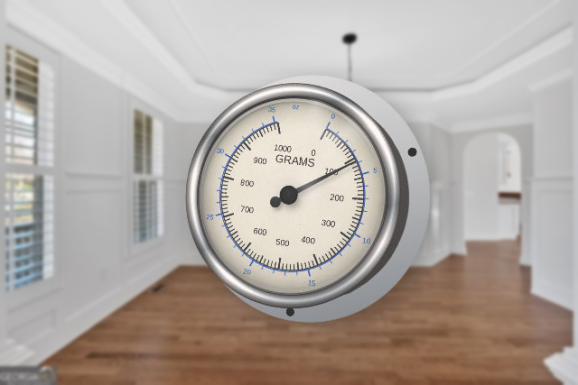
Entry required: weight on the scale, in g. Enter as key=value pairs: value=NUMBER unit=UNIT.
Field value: value=110 unit=g
